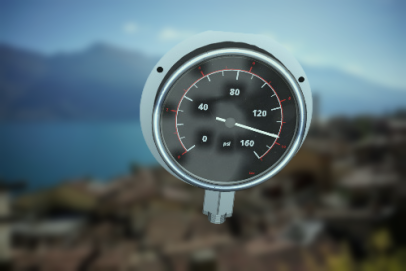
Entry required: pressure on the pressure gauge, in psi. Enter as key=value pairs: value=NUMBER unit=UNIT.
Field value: value=140 unit=psi
